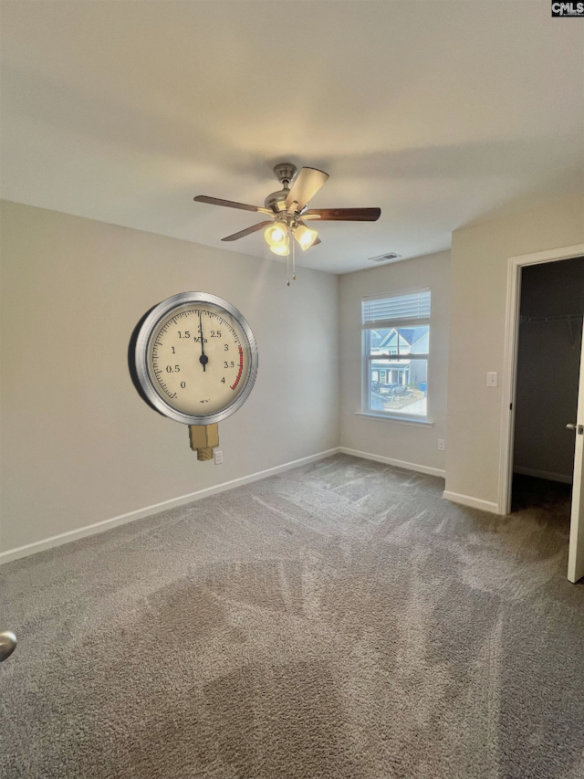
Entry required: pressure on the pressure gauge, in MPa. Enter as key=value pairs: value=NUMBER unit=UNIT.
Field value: value=2 unit=MPa
